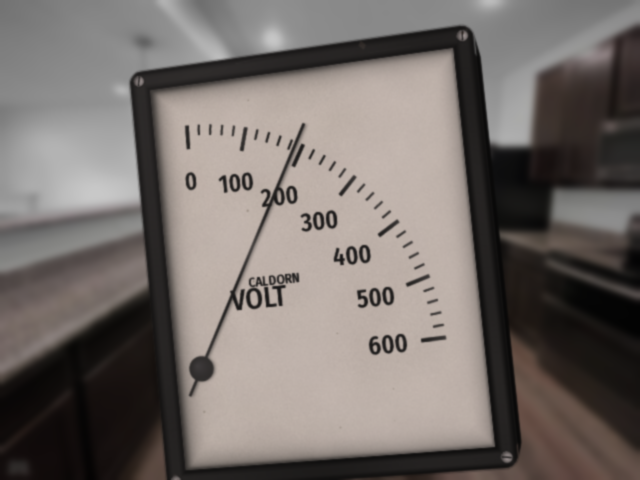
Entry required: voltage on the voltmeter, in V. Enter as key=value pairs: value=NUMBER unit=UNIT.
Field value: value=190 unit=V
